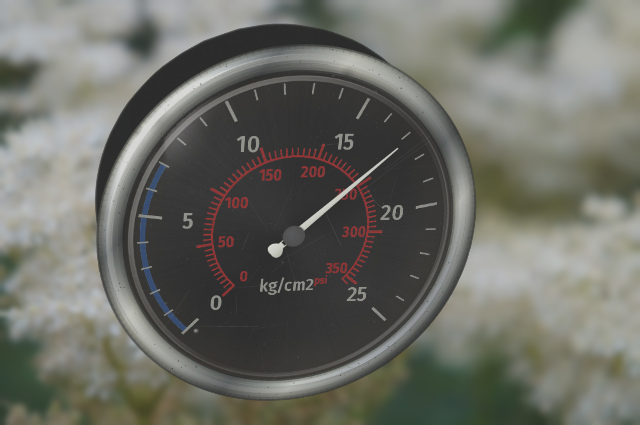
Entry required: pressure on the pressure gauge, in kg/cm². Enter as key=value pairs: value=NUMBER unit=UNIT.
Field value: value=17 unit=kg/cm²
